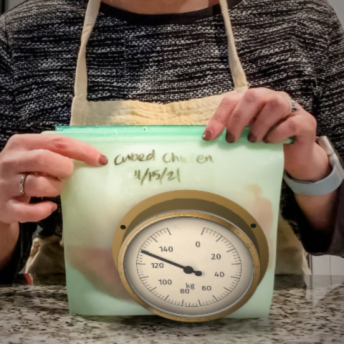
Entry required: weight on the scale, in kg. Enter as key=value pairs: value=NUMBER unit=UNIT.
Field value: value=130 unit=kg
